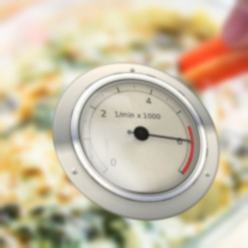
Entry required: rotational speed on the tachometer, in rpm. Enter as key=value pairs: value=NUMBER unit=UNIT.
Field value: value=6000 unit=rpm
